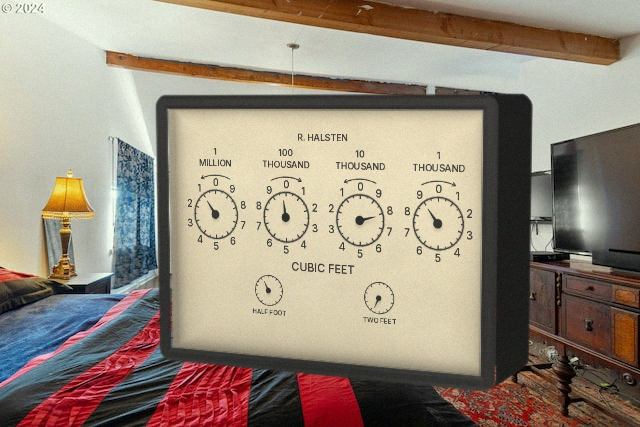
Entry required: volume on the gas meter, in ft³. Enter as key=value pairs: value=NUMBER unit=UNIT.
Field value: value=97900 unit=ft³
